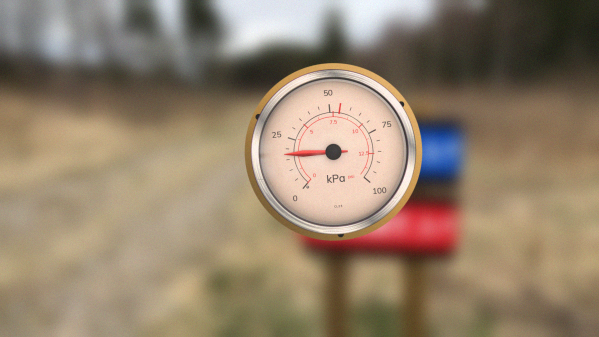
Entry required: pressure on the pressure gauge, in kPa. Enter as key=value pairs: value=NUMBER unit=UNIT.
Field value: value=17.5 unit=kPa
